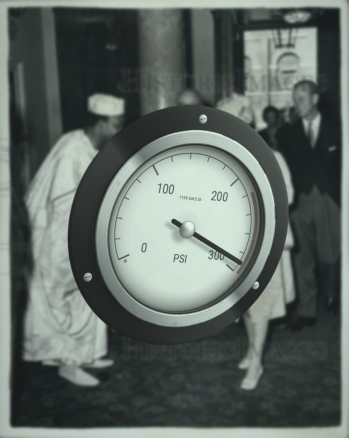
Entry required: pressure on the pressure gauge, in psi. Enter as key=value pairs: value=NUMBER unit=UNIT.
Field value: value=290 unit=psi
